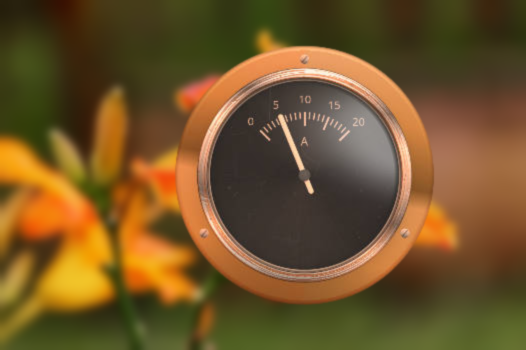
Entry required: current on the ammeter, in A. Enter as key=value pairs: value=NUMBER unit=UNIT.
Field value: value=5 unit=A
